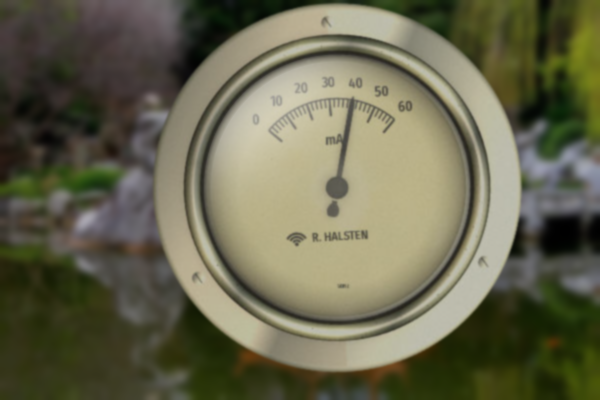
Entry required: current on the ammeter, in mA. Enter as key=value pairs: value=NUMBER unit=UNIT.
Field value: value=40 unit=mA
